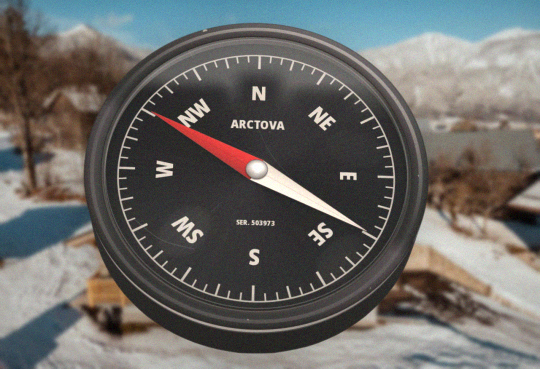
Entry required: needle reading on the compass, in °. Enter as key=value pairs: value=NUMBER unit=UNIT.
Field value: value=300 unit=°
